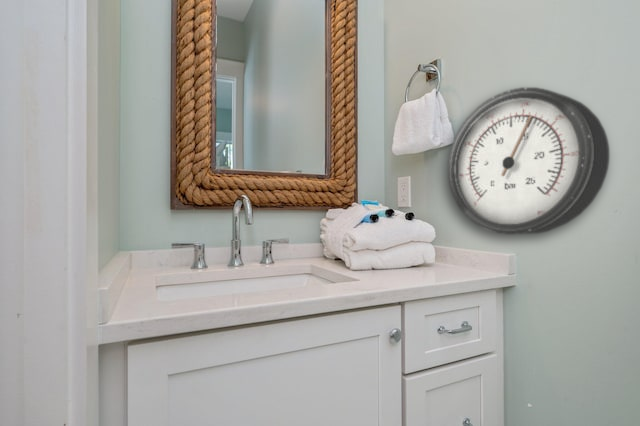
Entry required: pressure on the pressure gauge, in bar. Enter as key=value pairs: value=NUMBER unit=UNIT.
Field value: value=15 unit=bar
